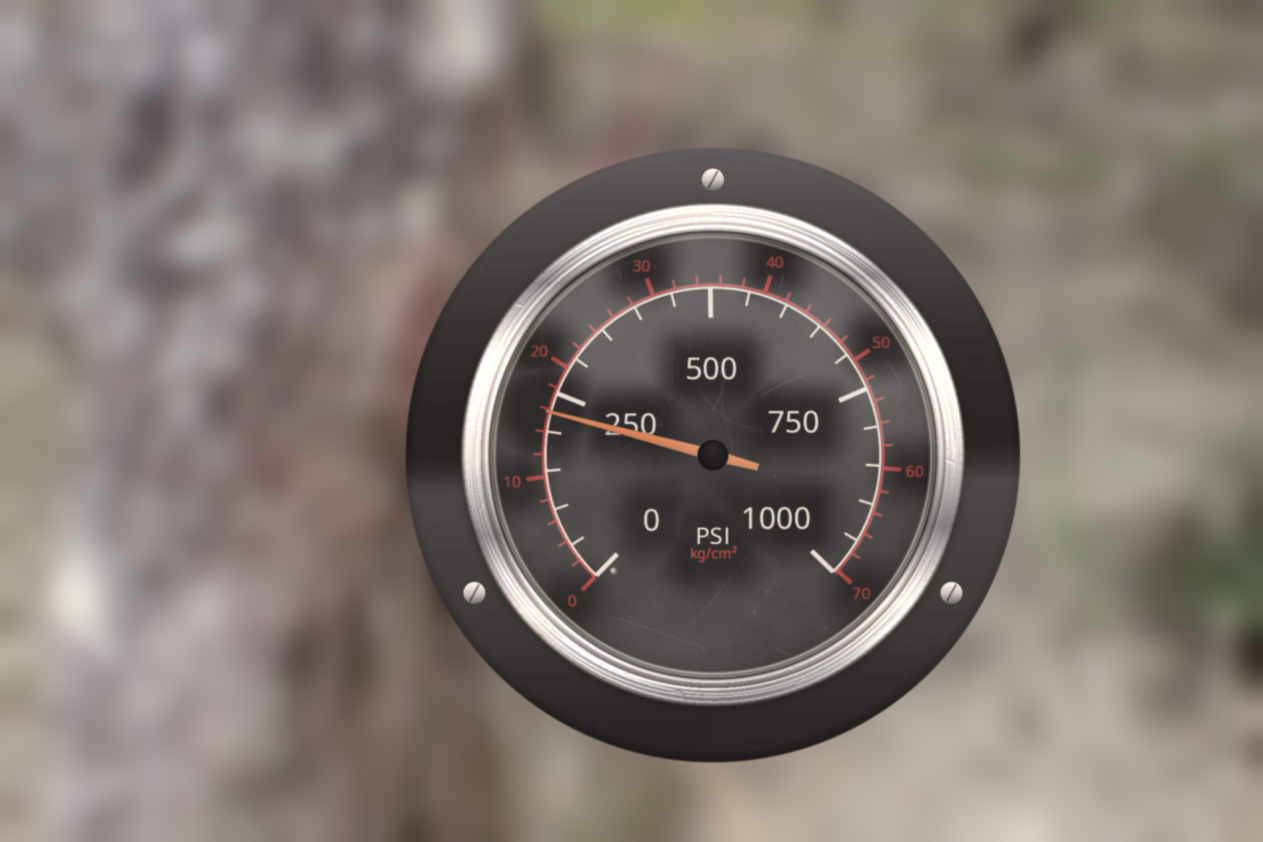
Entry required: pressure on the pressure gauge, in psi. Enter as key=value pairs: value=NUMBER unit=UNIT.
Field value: value=225 unit=psi
